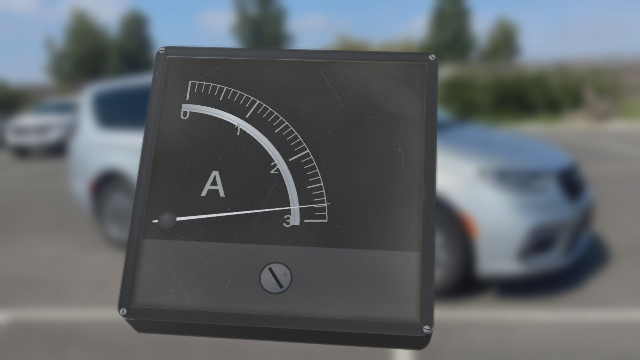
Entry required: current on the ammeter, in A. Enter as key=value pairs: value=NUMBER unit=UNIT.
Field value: value=2.8 unit=A
